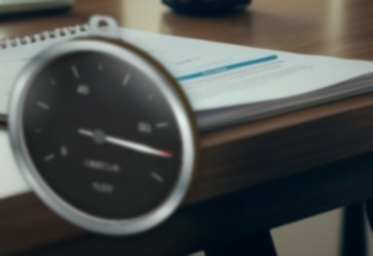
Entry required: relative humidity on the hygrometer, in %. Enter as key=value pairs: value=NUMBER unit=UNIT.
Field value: value=90 unit=%
